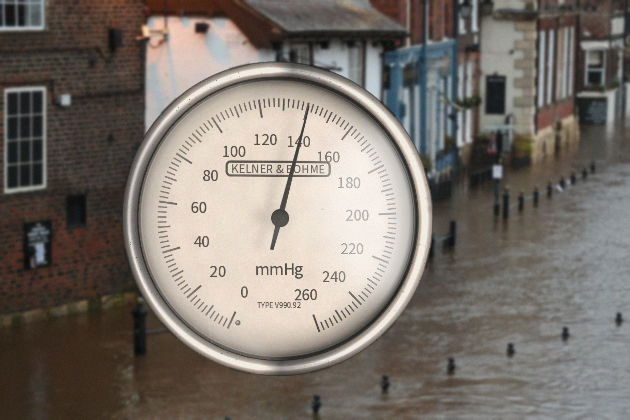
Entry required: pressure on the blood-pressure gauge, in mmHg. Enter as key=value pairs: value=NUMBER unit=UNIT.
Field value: value=140 unit=mmHg
